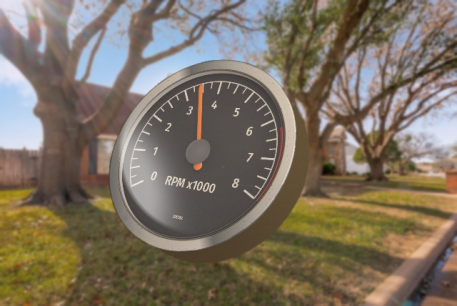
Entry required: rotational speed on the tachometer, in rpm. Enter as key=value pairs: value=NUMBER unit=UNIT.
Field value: value=3500 unit=rpm
